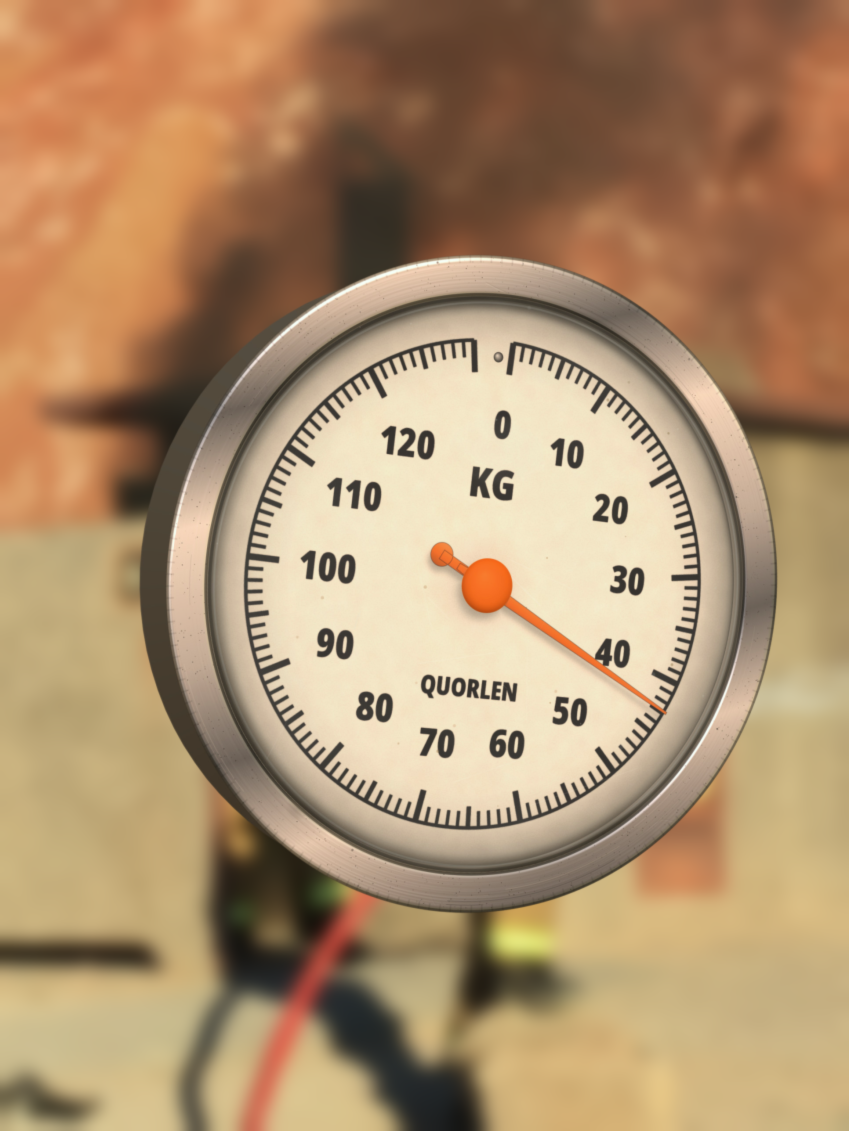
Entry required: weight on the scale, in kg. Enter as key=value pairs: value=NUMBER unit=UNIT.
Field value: value=43 unit=kg
